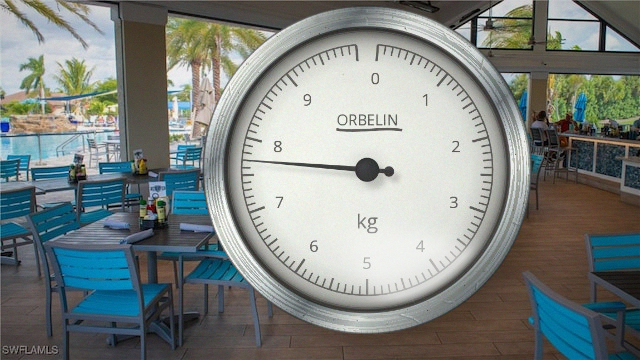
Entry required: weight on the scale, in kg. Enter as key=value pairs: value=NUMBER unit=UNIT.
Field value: value=7.7 unit=kg
